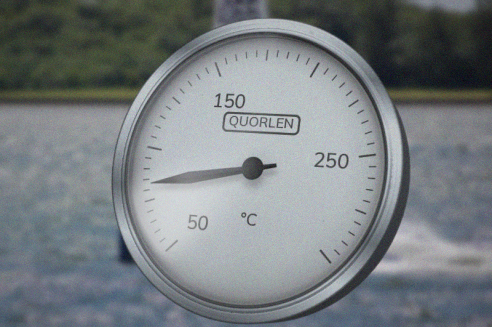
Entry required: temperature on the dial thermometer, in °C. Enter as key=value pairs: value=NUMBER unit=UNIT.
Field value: value=82.5 unit=°C
